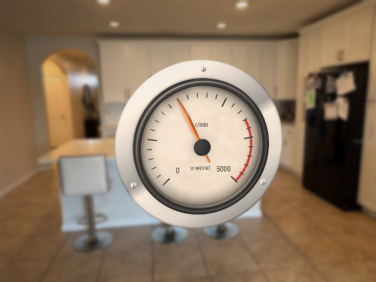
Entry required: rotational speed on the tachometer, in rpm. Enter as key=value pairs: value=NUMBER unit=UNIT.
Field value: value=2000 unit=rpm
